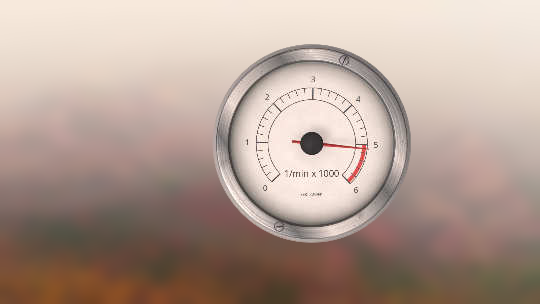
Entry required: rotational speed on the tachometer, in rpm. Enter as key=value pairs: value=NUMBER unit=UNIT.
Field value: value=5100 unit=rpm
